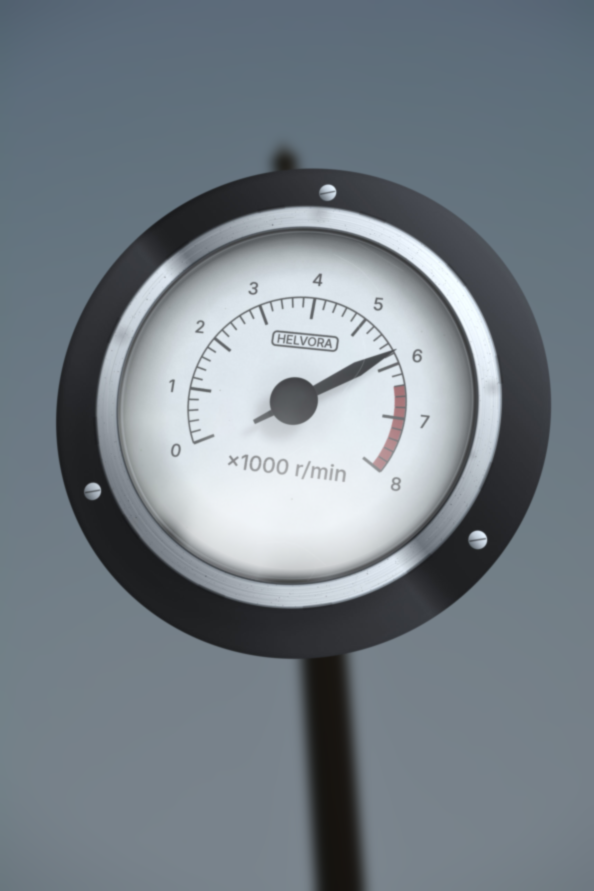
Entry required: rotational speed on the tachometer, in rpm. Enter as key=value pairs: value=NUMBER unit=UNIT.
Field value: value=5800 unit=rpm
